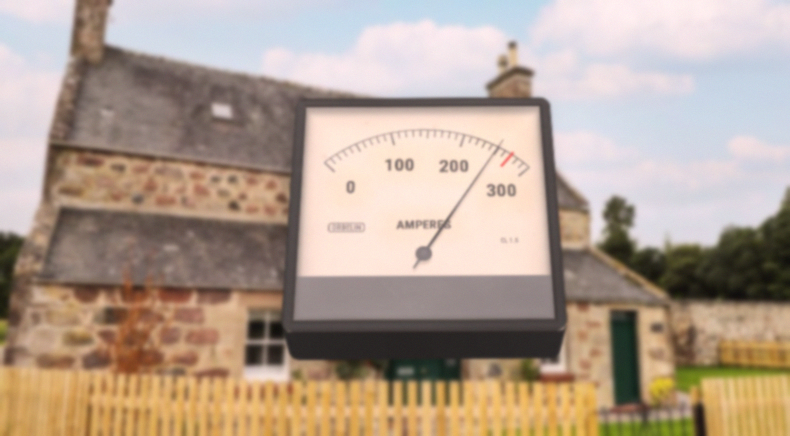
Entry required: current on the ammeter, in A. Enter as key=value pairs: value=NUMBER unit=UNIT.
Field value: value=250 unit=A
